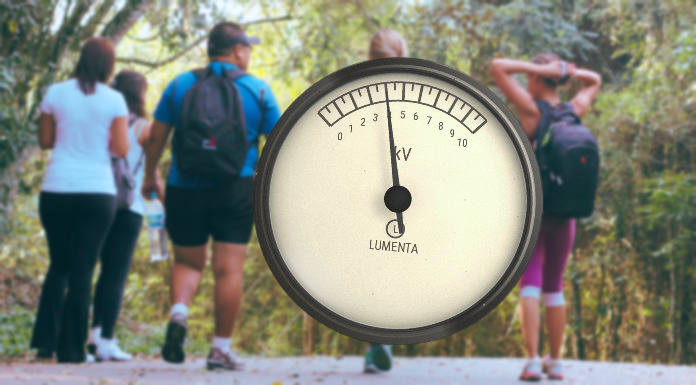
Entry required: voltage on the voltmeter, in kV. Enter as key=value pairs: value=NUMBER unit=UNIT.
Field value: value=4 unit=kV
